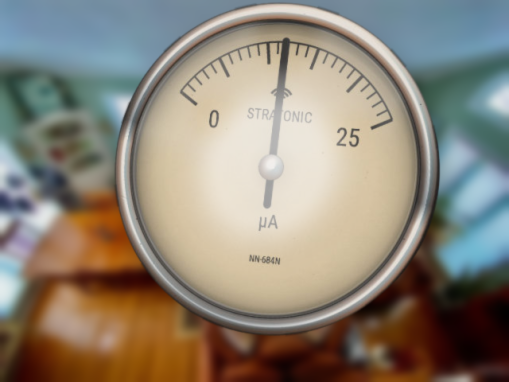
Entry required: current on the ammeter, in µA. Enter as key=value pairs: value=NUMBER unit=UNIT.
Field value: value=12 unit=µA
